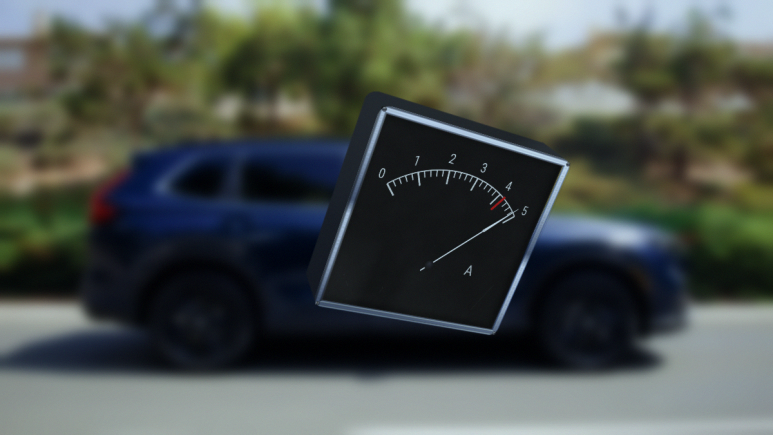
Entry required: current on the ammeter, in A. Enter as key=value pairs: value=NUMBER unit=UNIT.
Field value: value=4.8 unit=A
